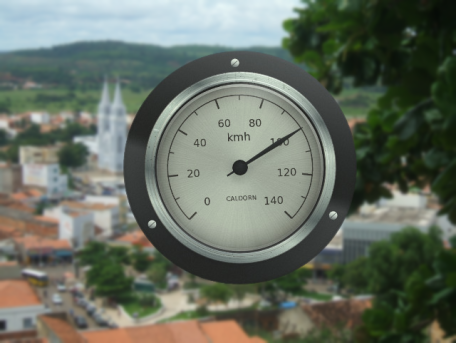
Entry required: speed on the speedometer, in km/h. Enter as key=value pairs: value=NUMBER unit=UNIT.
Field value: value=100 unit=km/h
